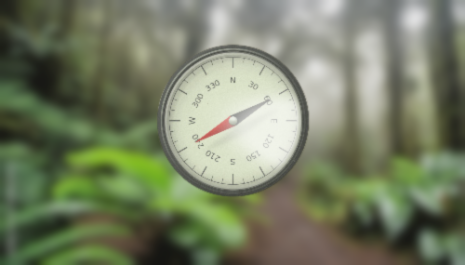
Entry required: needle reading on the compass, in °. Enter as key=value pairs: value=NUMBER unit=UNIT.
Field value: value=240 unit=°
